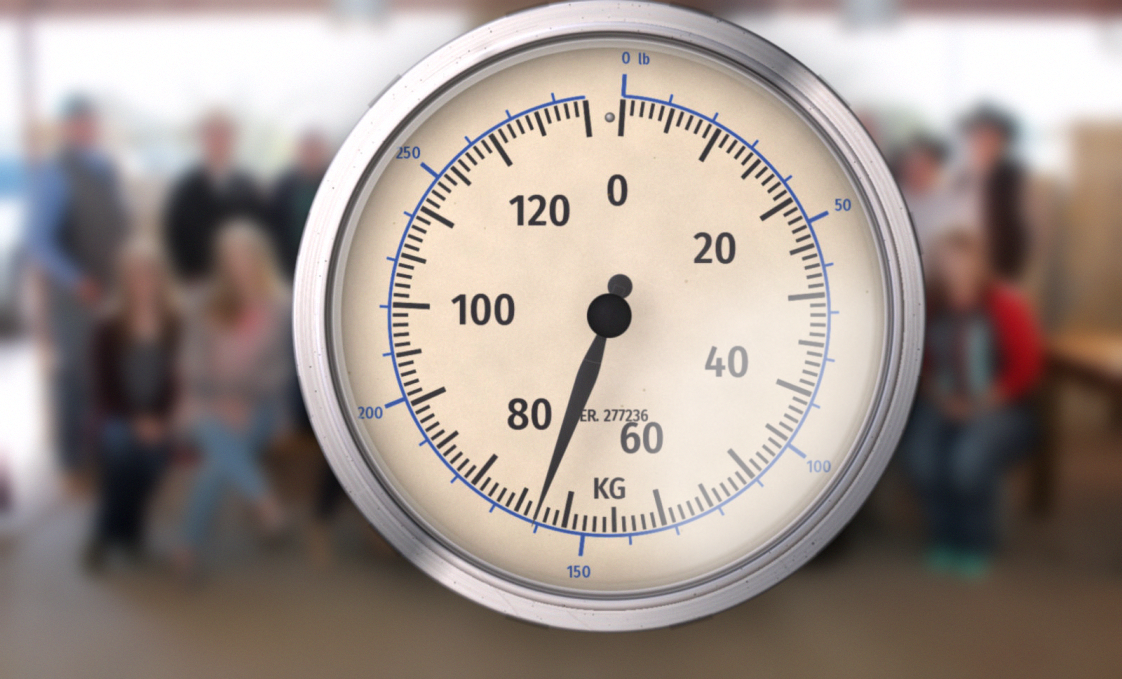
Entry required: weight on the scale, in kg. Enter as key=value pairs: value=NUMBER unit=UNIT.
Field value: value=73 unit=kg
